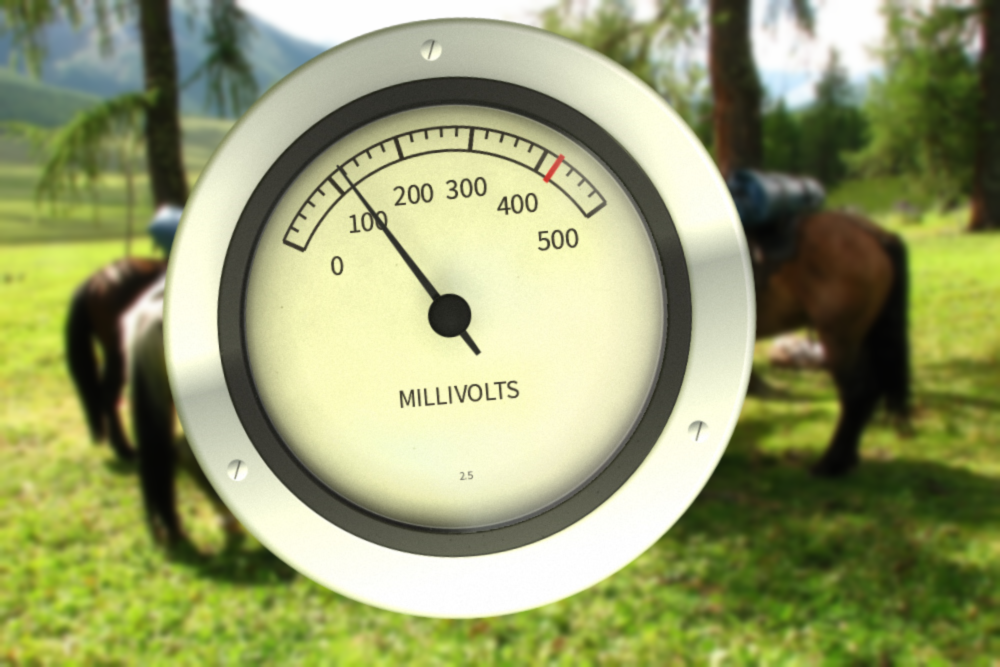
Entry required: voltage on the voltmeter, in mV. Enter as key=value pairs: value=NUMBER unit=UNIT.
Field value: value=120 unit=mV
